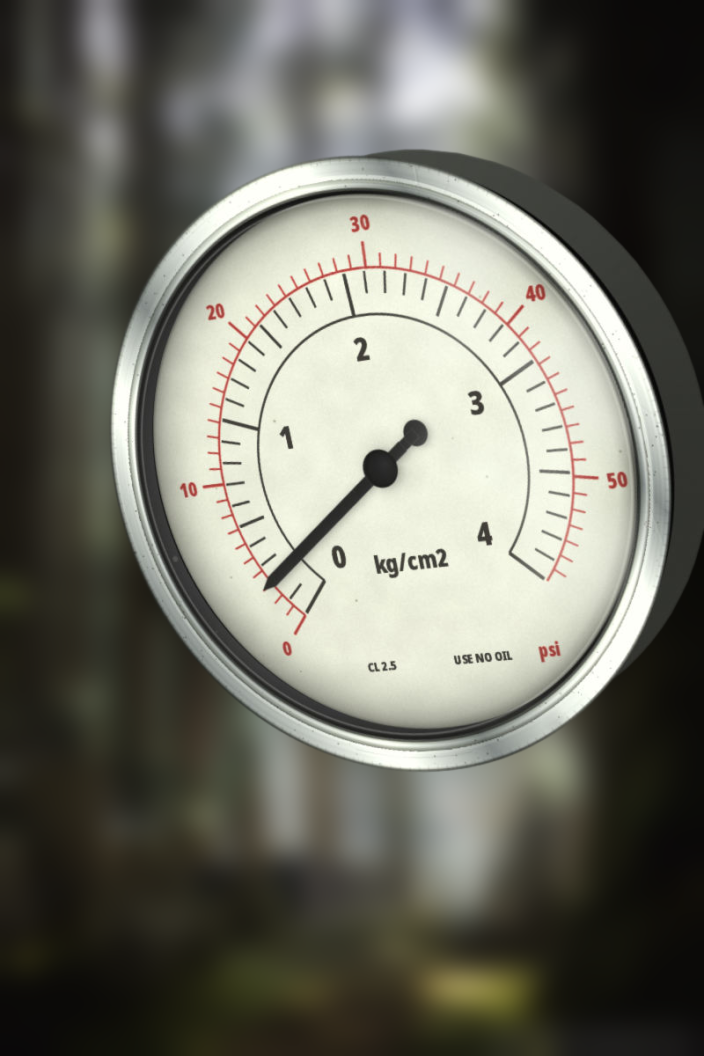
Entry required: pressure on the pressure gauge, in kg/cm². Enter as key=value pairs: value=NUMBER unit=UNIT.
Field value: value=0.2 unit=kg/cm²
